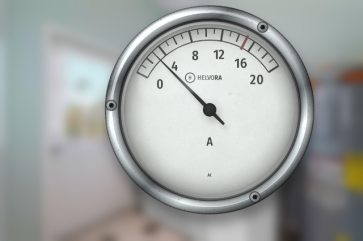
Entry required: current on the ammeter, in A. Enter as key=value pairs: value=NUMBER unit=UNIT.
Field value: value=3 unit=A
